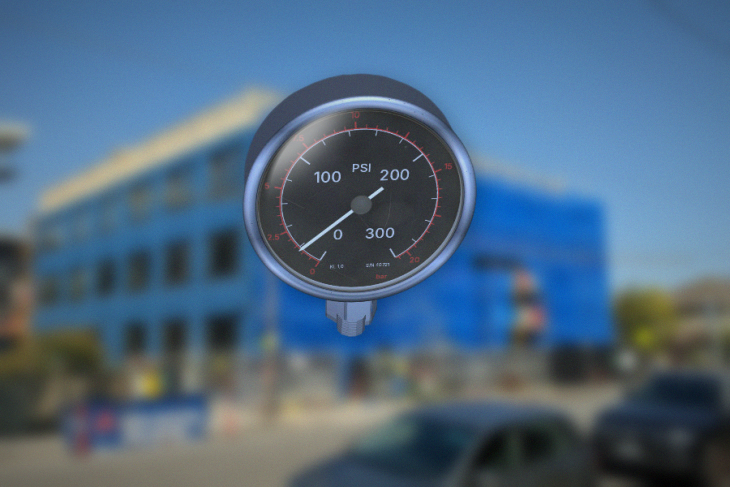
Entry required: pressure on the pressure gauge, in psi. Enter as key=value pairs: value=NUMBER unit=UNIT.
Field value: value=20 unit=psi
